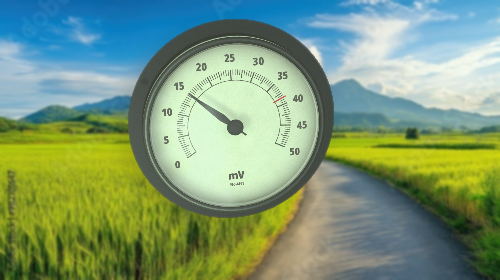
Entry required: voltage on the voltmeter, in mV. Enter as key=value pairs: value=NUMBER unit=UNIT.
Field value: value=15 unit=mV
